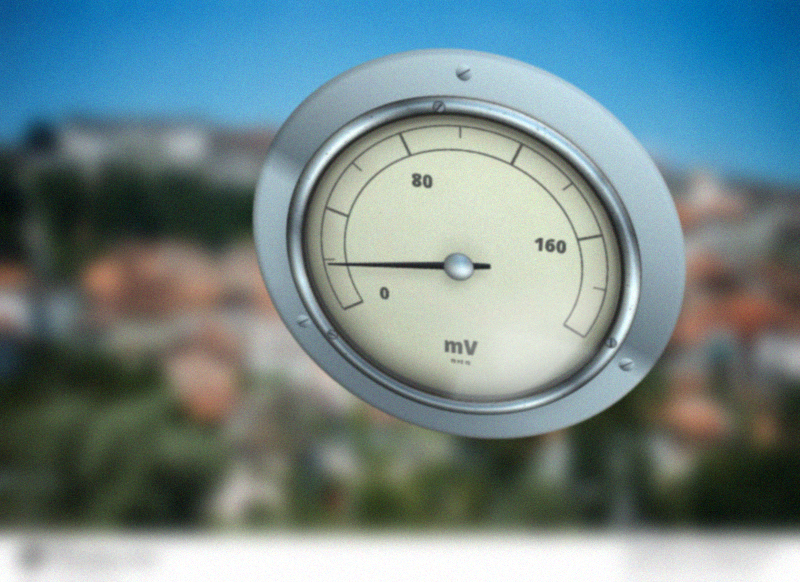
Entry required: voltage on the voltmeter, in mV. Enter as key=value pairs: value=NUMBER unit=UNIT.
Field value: value=20 unit=mV
